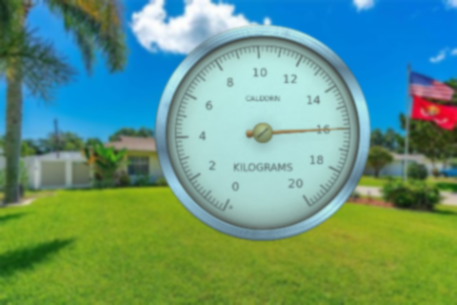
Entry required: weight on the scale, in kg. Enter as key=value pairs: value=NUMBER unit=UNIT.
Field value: value=16 unit=kg
